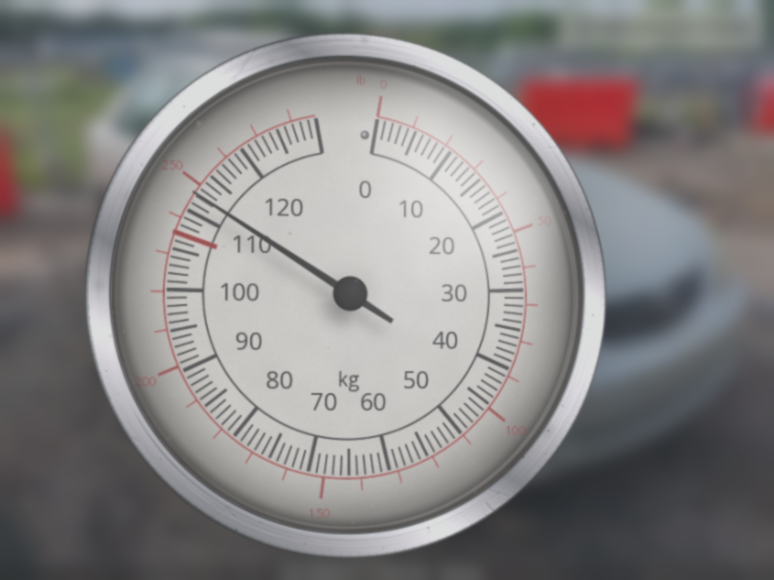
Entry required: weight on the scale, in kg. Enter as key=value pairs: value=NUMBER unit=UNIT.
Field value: value=112 unit=kg
